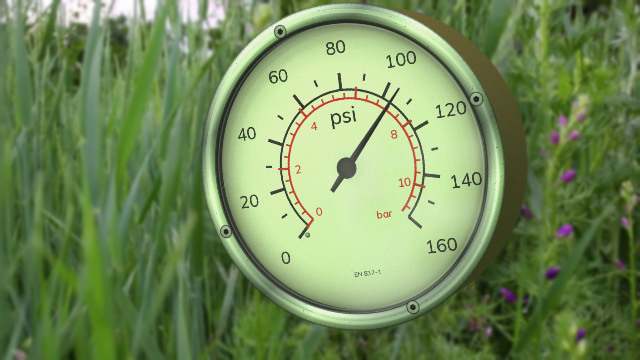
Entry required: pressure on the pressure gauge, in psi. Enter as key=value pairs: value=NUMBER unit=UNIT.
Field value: value=105 unit=psi
